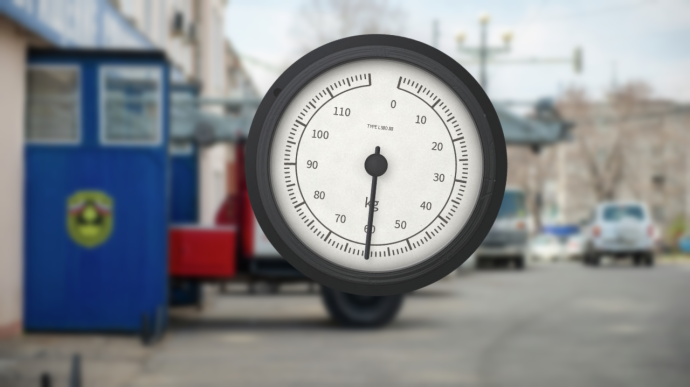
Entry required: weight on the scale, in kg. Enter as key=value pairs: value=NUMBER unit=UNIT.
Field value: value=60 unit=kg
